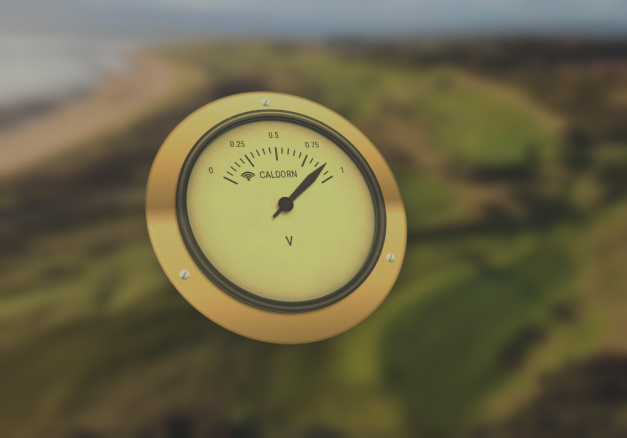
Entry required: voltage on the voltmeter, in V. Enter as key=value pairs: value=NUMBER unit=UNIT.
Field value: value=0.9 unit=V
